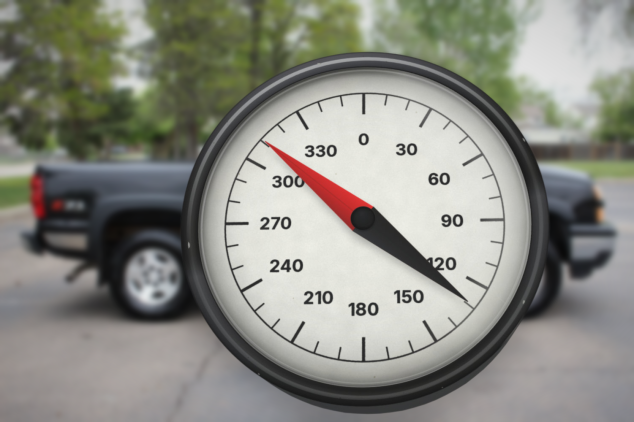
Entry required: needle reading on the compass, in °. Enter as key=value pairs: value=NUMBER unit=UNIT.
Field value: value=310 unit=°
